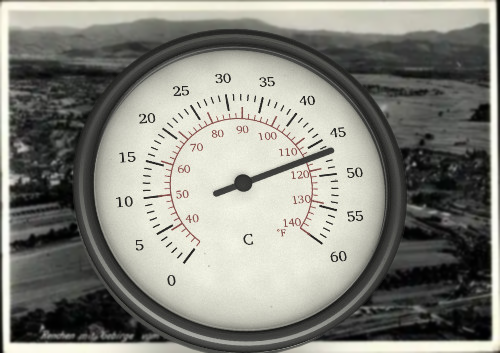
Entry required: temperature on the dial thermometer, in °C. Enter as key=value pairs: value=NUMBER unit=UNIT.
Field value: value=47 unit=°C
